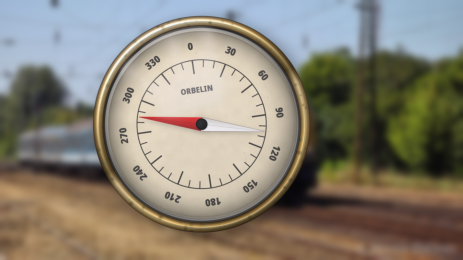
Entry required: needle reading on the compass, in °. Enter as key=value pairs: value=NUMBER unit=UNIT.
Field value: value=285 unit=°
